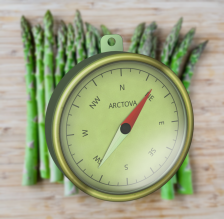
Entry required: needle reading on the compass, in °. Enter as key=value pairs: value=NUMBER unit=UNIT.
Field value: value=40 unit=°
